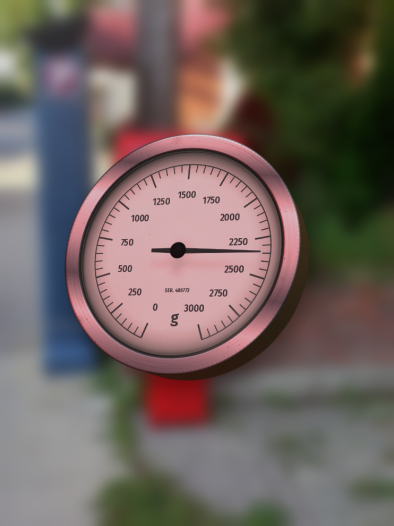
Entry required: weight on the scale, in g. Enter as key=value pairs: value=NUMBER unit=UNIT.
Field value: value=2350 unit=g
